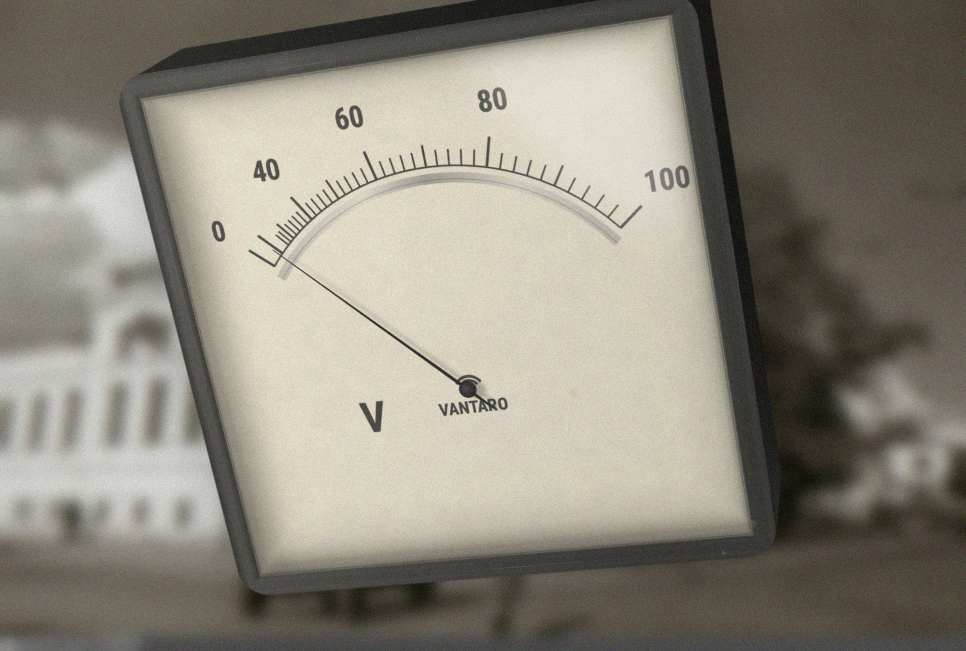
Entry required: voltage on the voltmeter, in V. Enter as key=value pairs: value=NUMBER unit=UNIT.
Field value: value=20 unit=V
